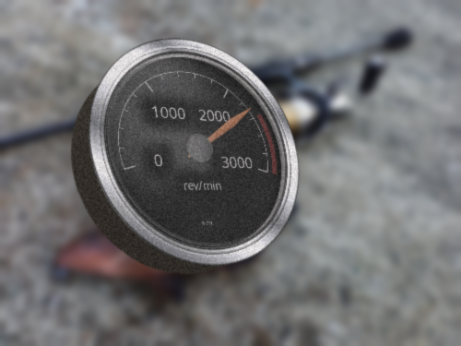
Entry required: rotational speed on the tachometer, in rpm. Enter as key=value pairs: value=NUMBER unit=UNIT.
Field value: value=2300 unit=rpm
